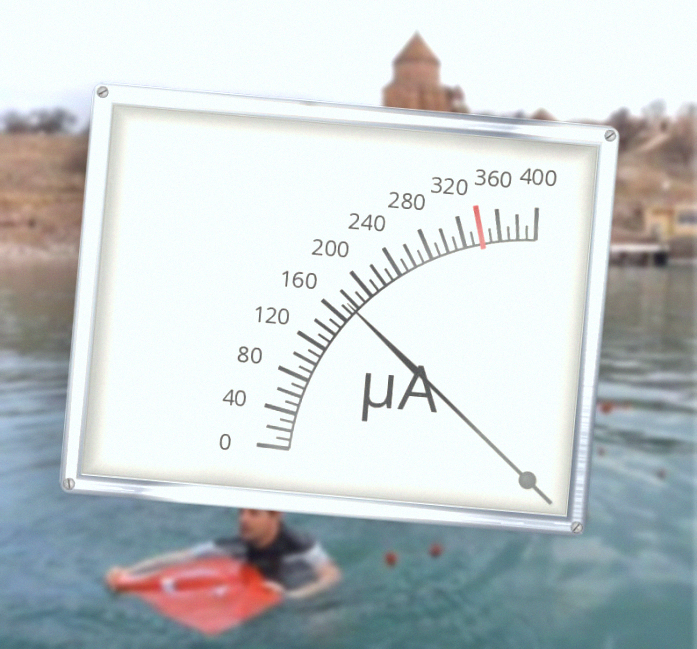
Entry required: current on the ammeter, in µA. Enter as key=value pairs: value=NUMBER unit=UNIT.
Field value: value=175 unit=µA
